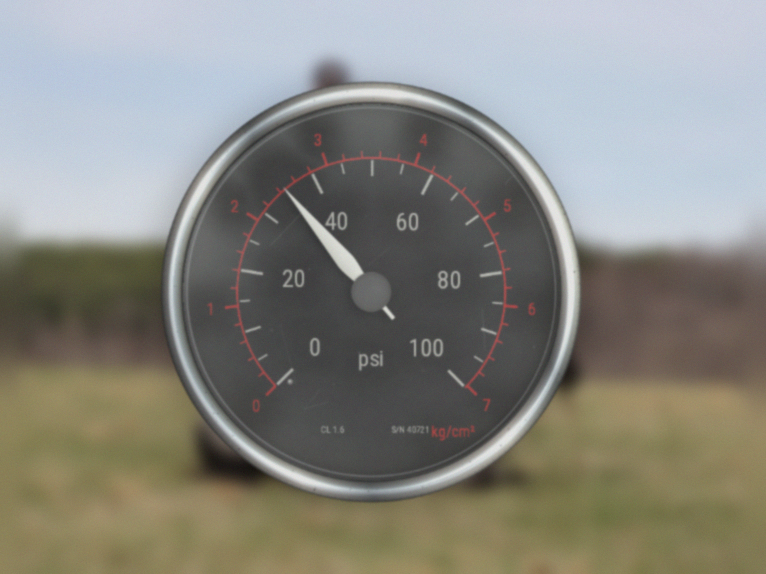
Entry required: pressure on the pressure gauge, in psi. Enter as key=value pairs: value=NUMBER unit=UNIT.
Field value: value=35 unit=psi
